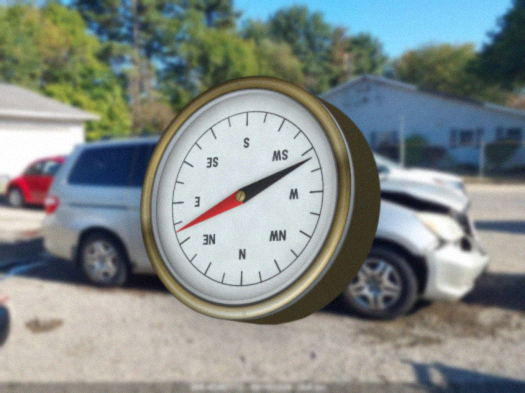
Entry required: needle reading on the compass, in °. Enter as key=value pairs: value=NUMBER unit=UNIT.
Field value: value=67.5 unit=°
